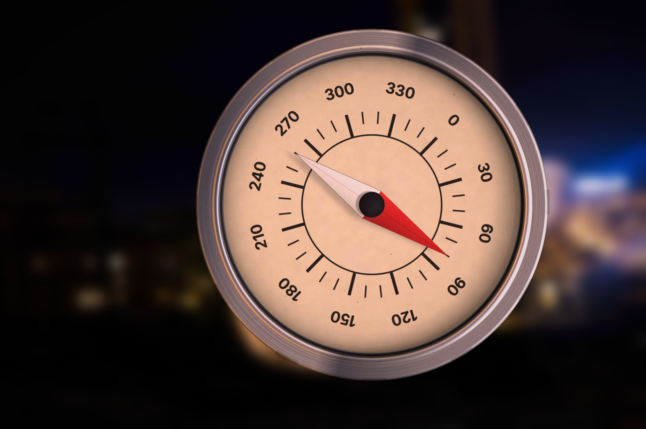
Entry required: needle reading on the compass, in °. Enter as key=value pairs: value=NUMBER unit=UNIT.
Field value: value=80 unit=°
